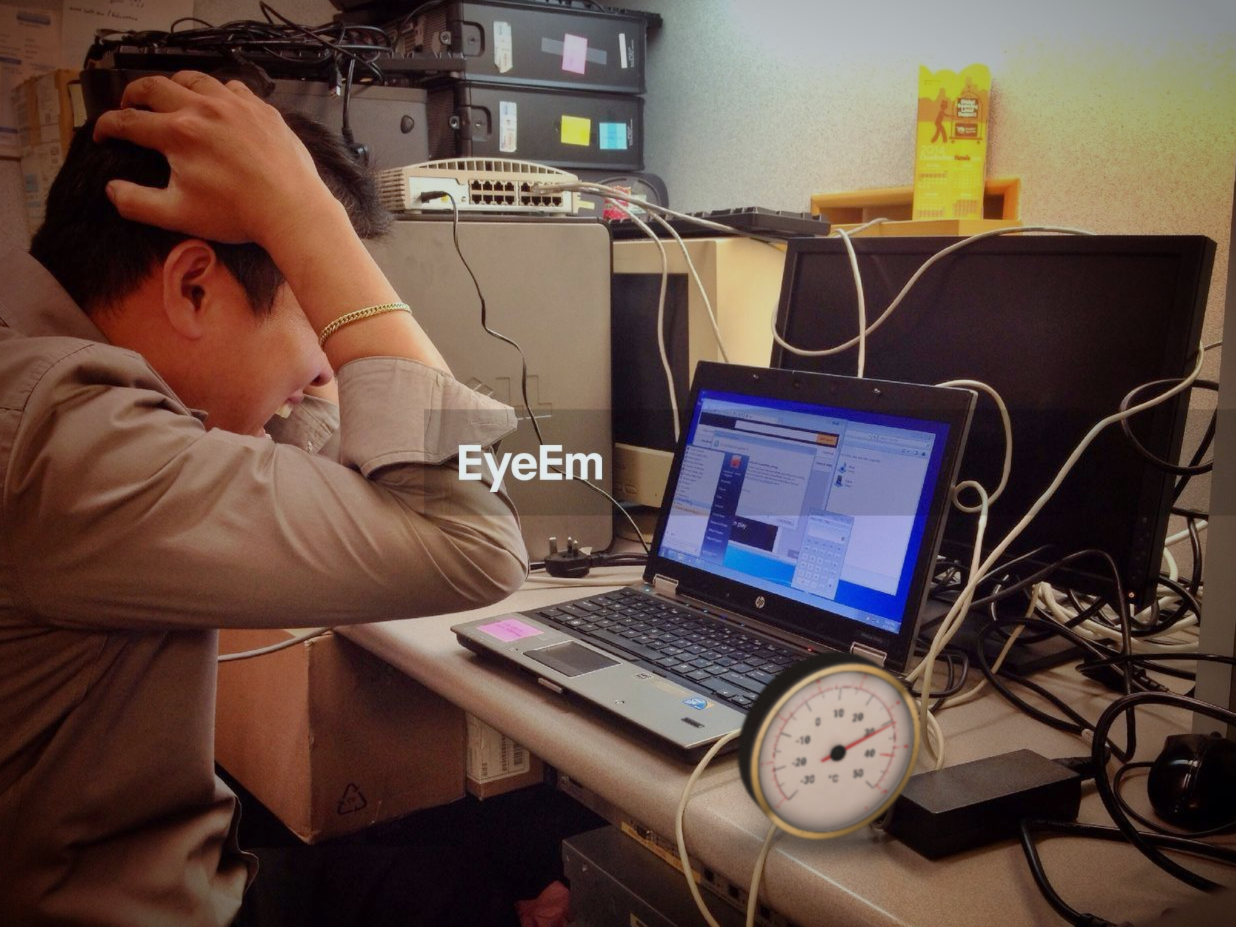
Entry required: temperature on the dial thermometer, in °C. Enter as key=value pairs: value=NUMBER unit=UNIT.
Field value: value=30 unit=°C
